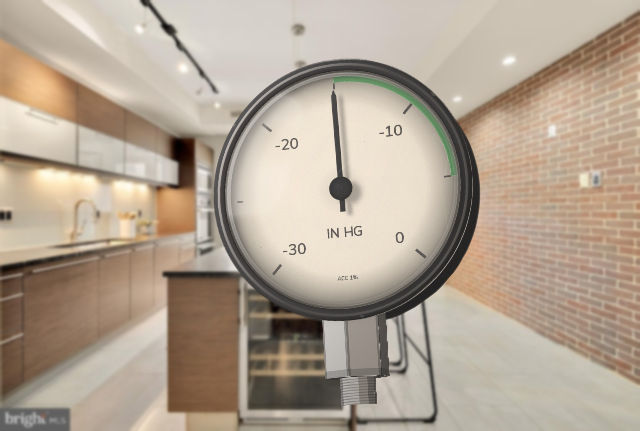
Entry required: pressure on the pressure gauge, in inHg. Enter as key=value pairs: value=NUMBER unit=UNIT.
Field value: value=-15 unit=inHg
